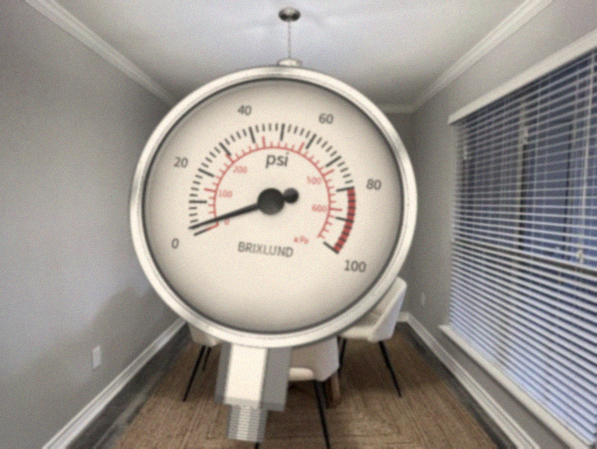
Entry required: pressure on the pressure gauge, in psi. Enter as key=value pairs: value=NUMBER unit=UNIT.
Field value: value=2 unit=psi
